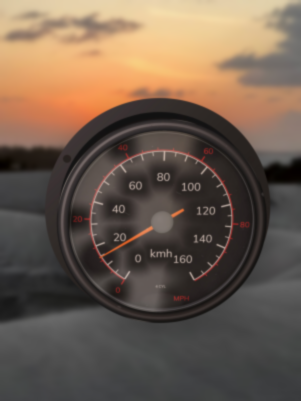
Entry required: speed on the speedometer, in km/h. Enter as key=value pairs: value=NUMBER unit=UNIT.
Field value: value=15 unit=km/h
